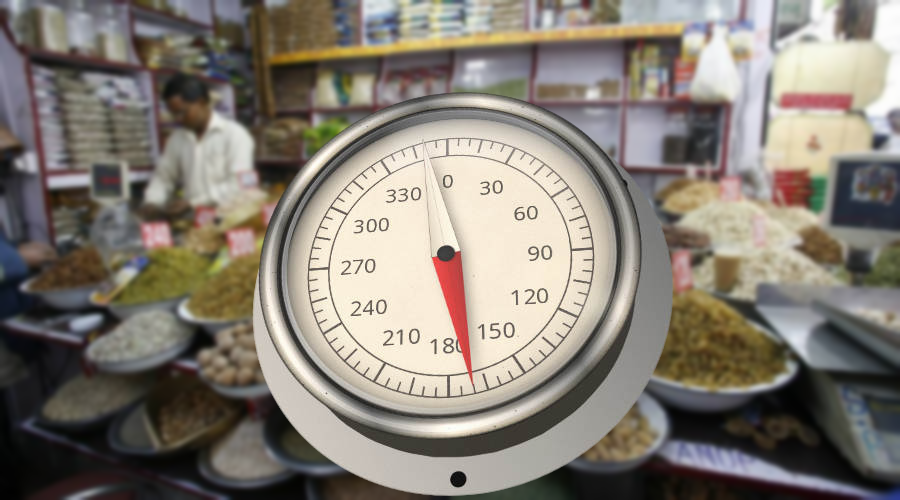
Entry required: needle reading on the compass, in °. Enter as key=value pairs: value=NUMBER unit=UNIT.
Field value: value=170 unit=°
